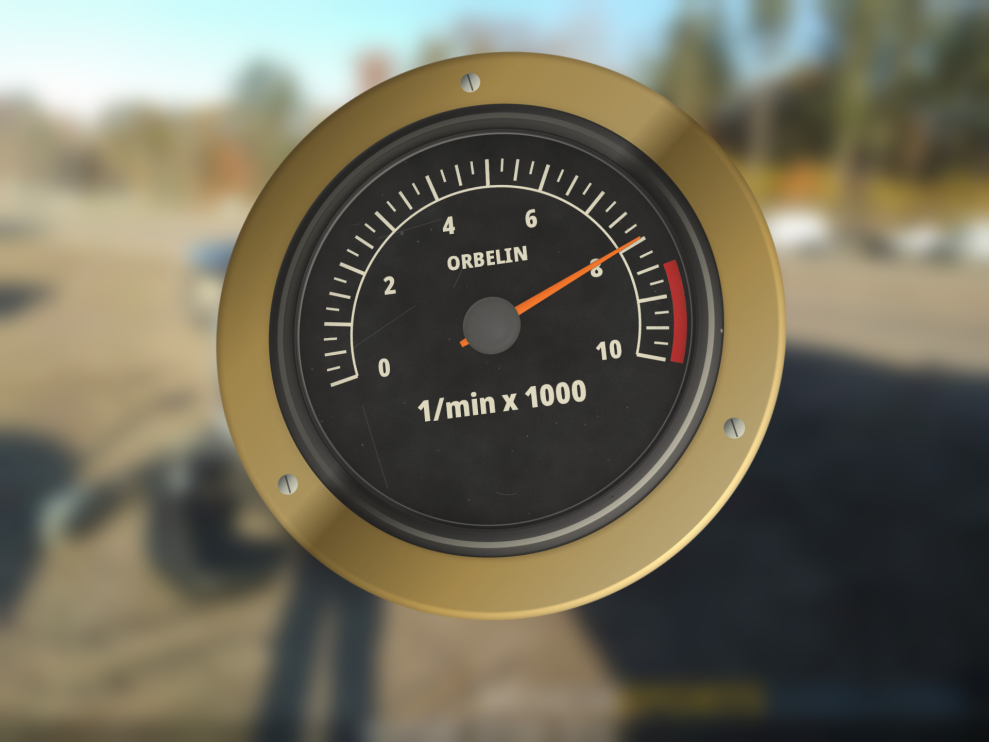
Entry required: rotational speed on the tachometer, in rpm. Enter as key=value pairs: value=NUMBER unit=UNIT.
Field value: value=8000 unit=rpm
